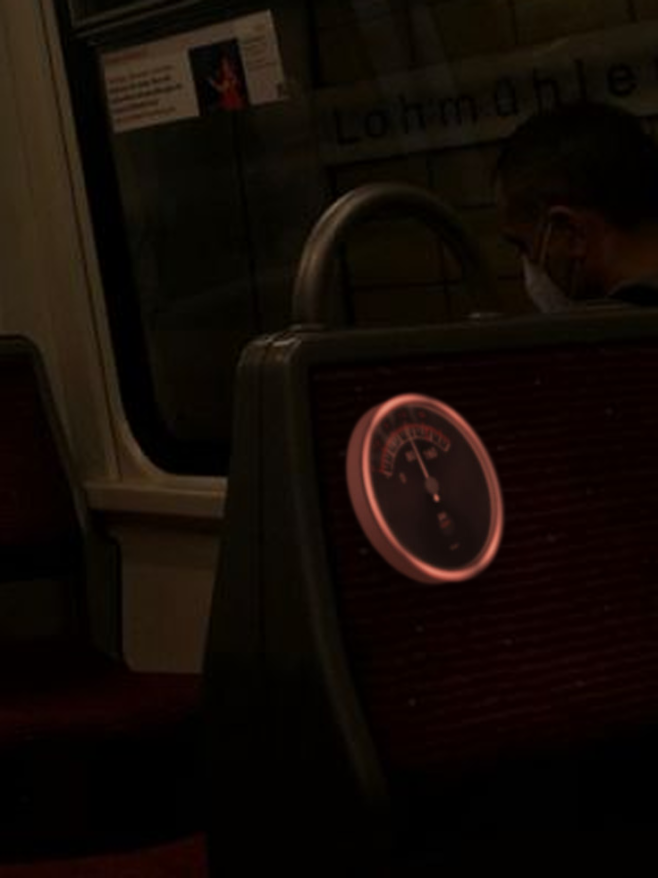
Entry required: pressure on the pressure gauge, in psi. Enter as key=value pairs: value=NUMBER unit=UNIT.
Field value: value=100 unit=psi
